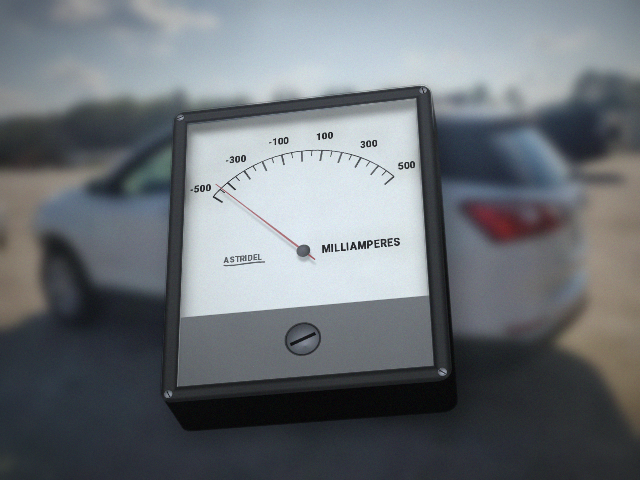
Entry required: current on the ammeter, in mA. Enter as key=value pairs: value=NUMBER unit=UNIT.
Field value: value=-450 unit=mA
